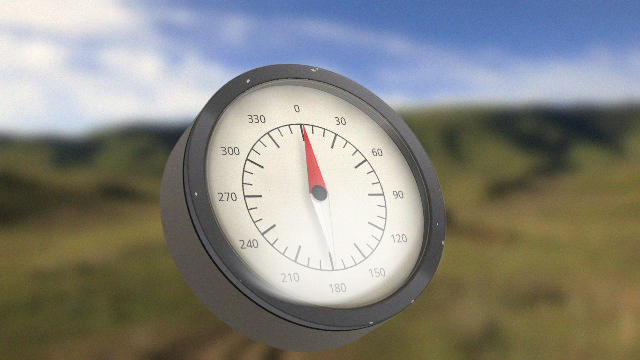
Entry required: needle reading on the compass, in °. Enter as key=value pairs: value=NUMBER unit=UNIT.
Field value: value=0 unit=°
